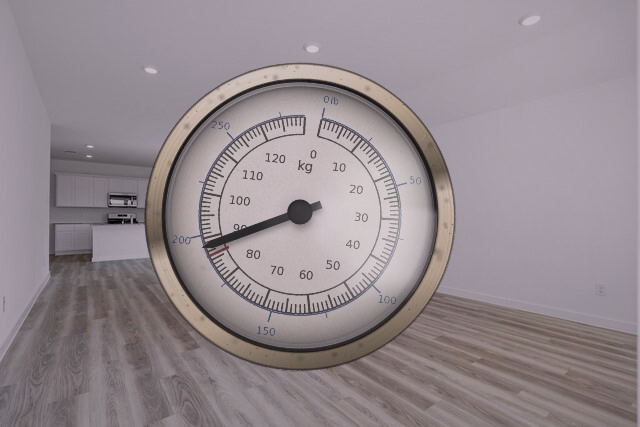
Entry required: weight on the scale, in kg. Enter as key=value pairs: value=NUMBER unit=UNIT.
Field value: value=88 unit=kg
